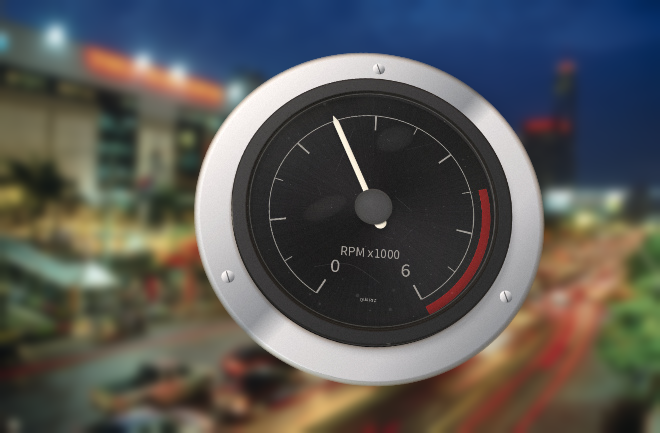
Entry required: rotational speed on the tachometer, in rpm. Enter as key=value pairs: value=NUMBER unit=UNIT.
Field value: value=2500 unit=rpm
